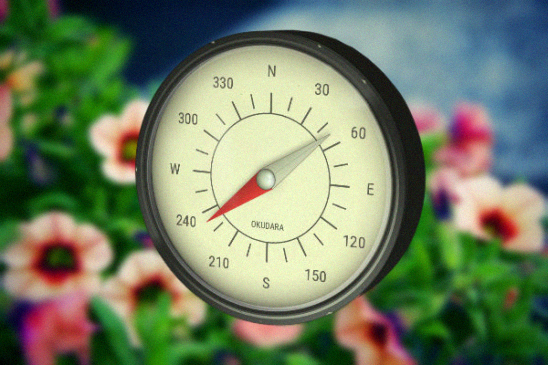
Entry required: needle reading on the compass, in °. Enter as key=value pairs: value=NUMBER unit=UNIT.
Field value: value=232.5 unit=°
